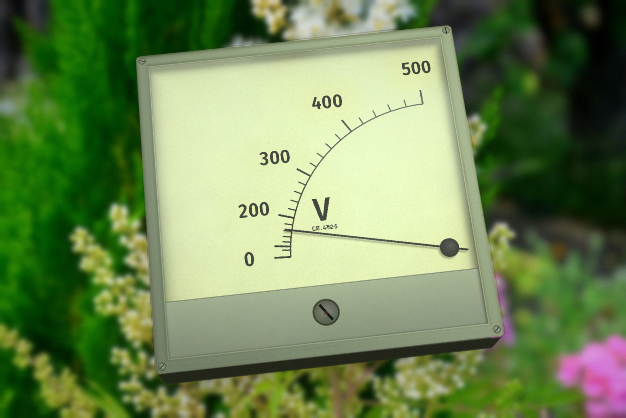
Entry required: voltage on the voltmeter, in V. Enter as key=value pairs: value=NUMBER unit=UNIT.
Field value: value=160 unit=V
